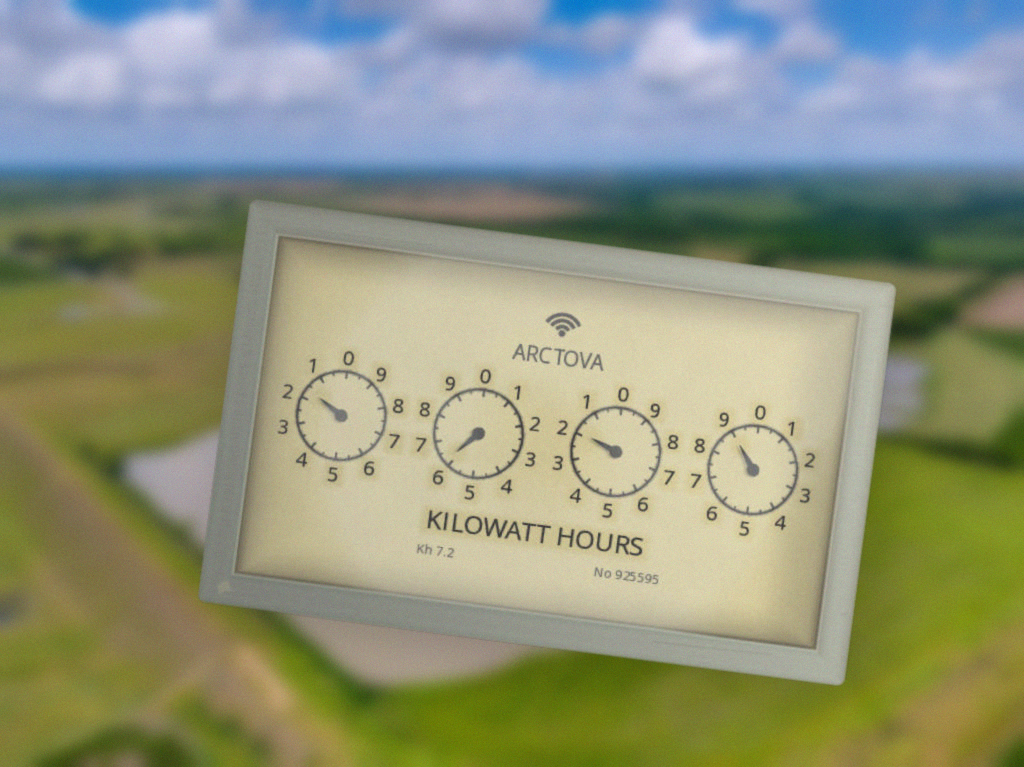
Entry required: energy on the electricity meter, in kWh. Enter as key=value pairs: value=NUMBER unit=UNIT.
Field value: value=1619 unit=kWh
